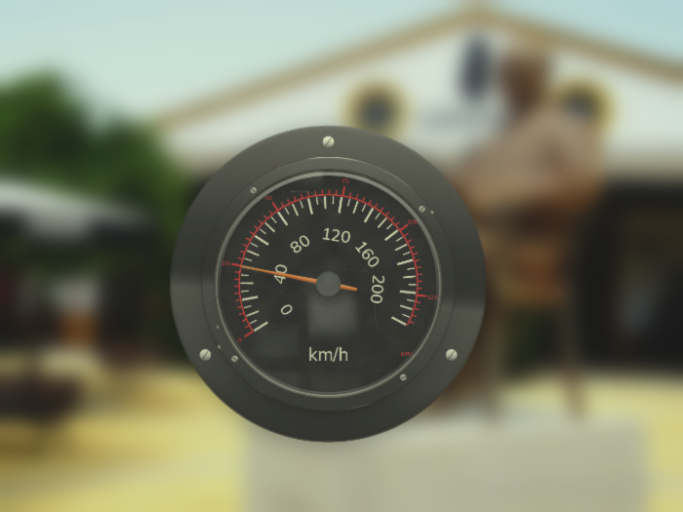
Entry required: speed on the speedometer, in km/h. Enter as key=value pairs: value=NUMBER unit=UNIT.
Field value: value=40 unit=km/h
